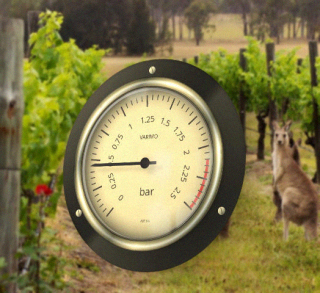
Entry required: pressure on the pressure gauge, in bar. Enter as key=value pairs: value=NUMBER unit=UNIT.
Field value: value=0.45 unit=bar
